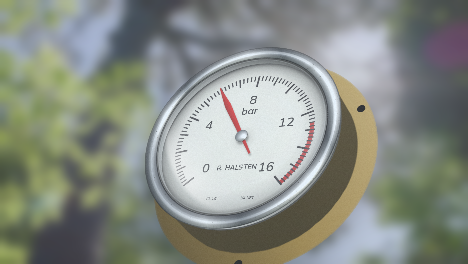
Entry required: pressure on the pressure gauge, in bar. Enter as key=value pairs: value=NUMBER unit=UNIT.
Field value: value=6 unit=bar
